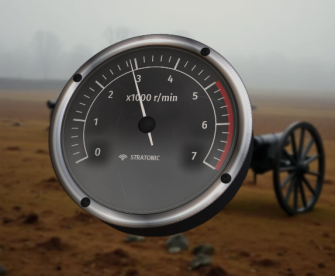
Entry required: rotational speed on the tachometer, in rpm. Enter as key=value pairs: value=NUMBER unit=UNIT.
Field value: value=2900 unit=rpm
